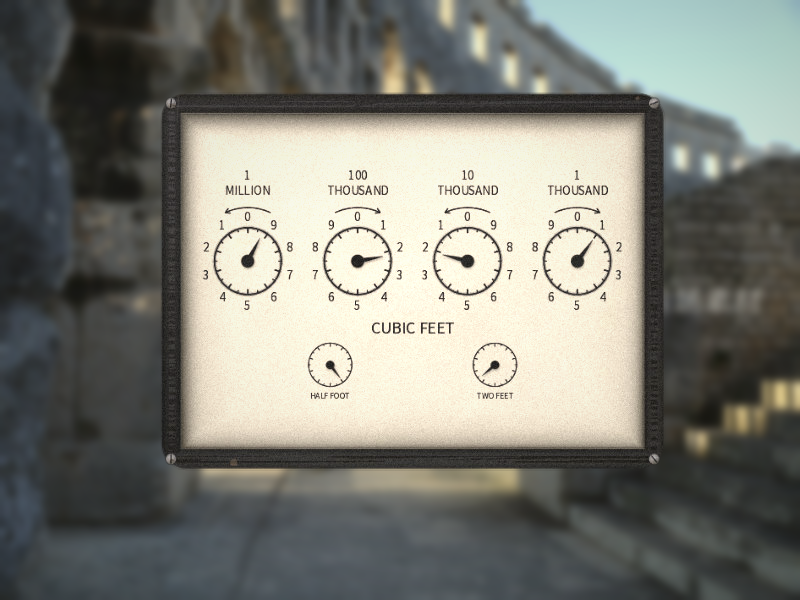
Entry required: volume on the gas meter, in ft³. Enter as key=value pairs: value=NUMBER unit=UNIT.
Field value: value=922100 unit=ft³
